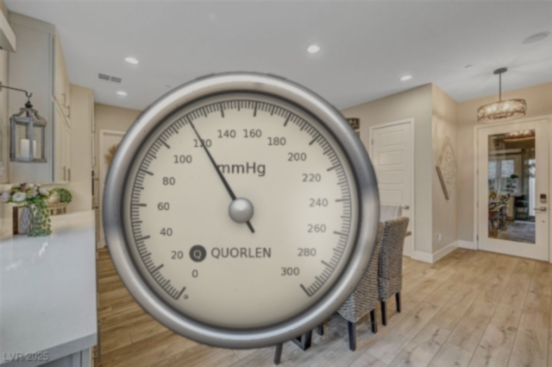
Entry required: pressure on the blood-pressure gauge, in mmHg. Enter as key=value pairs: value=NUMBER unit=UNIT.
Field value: value=120 unit=mmHg
